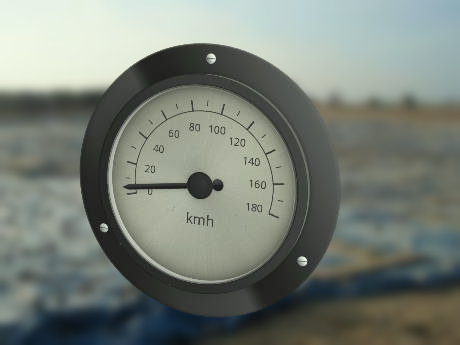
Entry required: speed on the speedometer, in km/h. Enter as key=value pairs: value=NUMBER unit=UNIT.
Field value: value=5 unit=km/h
